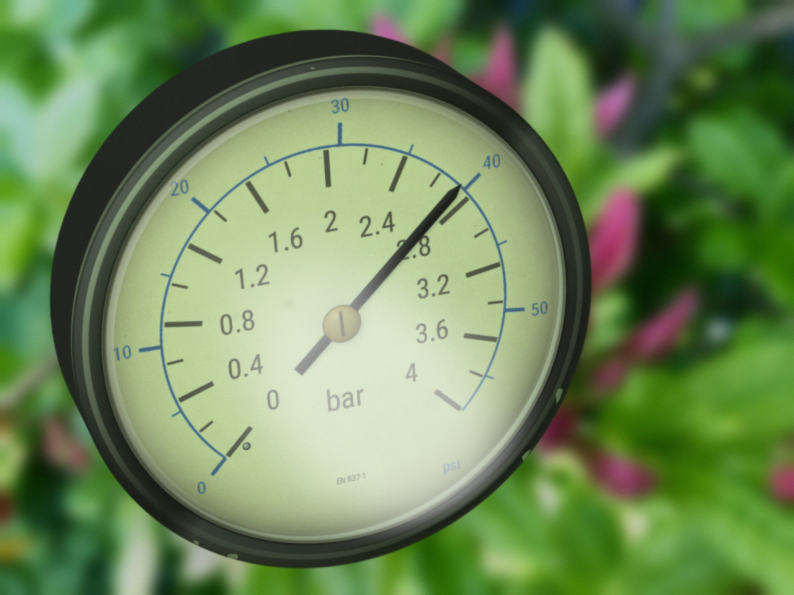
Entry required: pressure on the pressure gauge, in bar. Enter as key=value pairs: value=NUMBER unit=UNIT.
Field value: value=2.7 unit=bar
